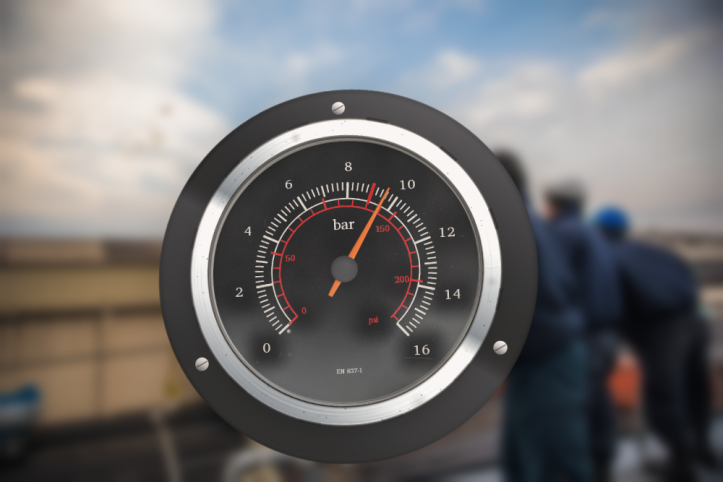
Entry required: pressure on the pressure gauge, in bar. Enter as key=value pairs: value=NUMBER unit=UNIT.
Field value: value=9.6 unit=bar
